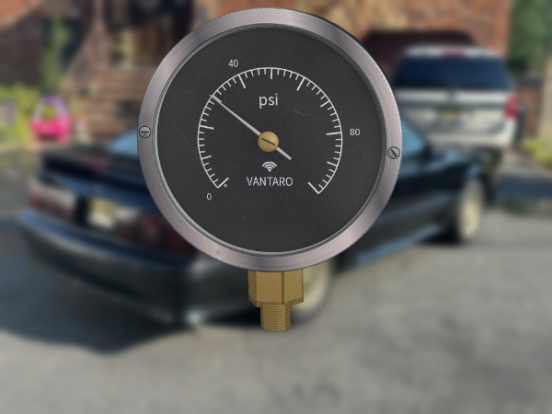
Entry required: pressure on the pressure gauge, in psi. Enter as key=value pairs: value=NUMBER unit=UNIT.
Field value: value=30 unit=psi
